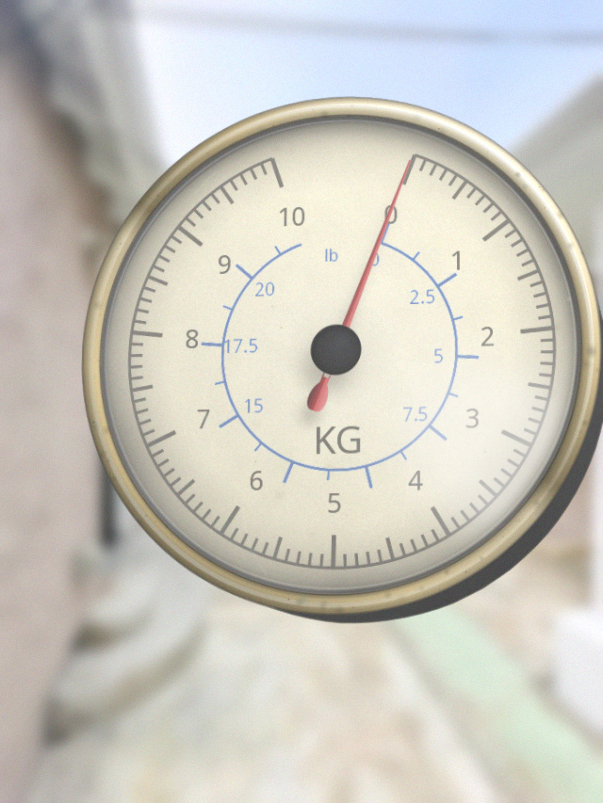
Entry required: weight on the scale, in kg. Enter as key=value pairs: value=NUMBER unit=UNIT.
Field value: value=0 unit=kg
